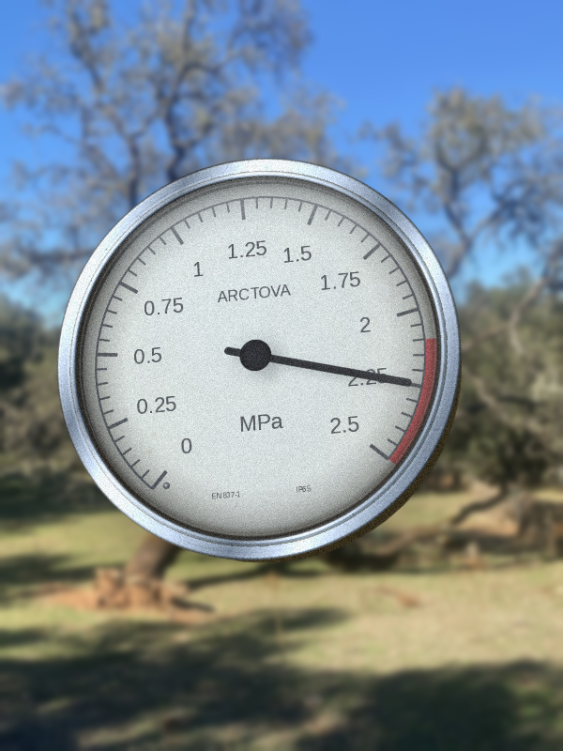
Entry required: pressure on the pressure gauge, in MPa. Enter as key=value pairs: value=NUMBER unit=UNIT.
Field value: value=2.25 unit=MPa
